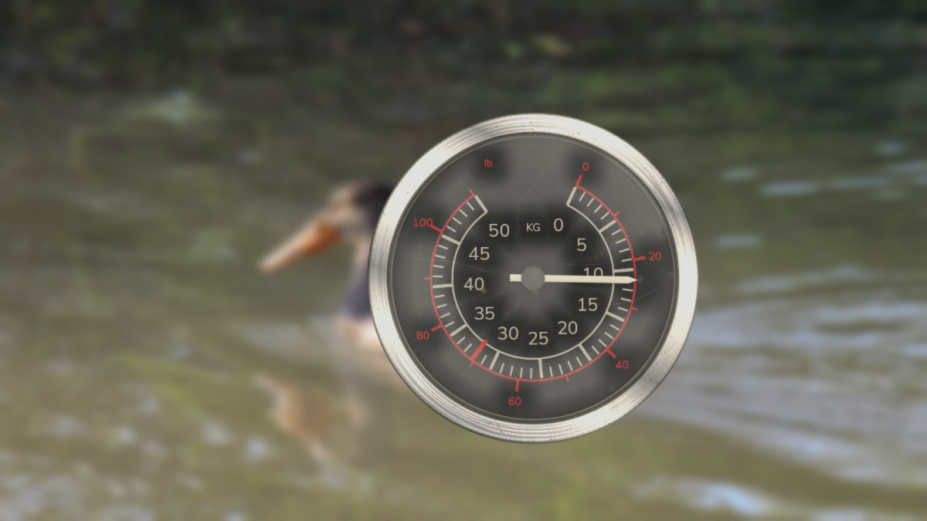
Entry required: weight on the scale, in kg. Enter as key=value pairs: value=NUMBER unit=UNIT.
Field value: value=11 unit=kg
